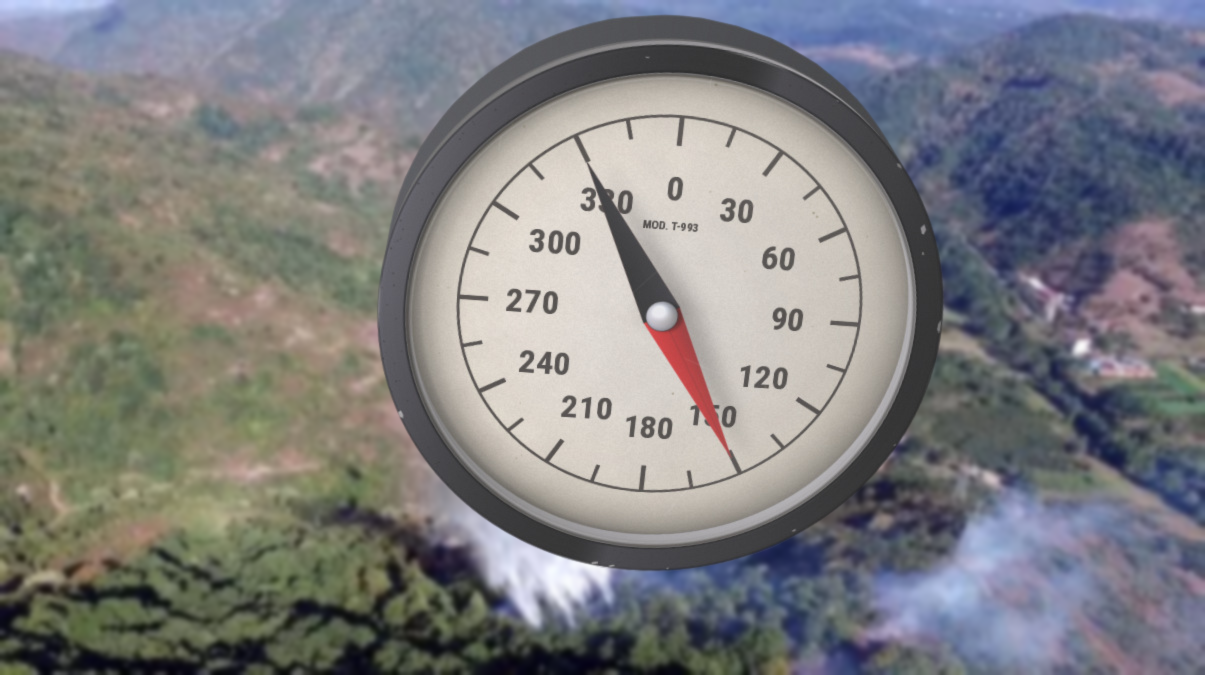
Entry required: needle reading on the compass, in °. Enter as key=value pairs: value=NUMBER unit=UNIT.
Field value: value=150 unit=°
